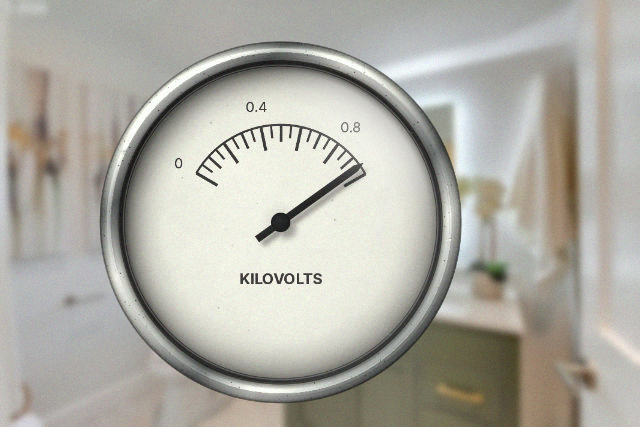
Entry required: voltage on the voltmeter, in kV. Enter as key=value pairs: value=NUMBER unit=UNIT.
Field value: value=0.95 unit=kV
